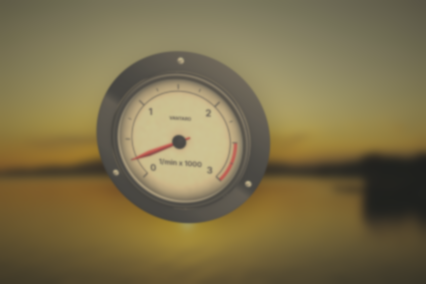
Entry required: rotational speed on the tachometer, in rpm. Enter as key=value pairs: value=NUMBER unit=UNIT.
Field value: value=250 unit=rpm
